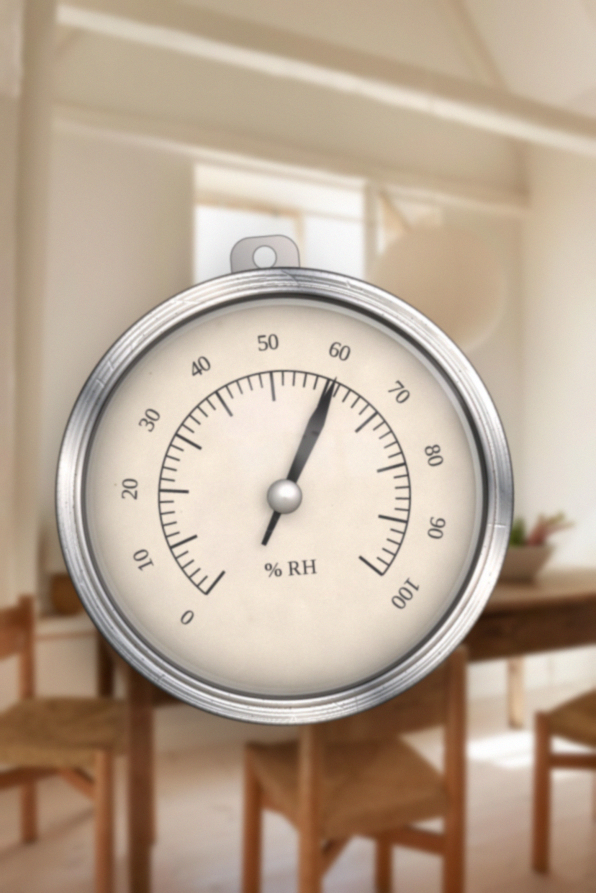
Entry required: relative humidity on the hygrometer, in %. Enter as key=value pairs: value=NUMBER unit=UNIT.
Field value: value=61 unit=%
